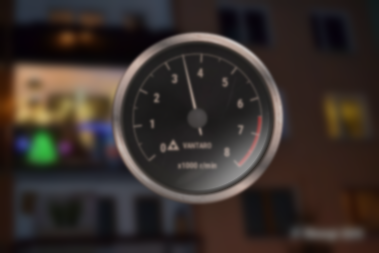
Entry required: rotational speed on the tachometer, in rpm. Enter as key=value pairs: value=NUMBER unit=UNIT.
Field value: value=3500 unit=rpm
